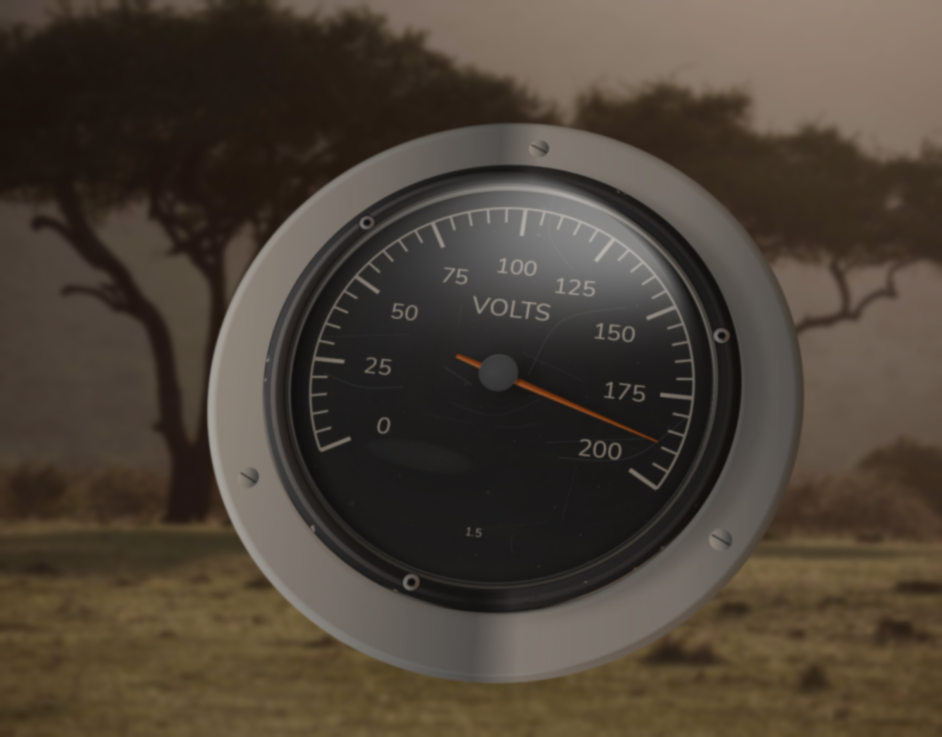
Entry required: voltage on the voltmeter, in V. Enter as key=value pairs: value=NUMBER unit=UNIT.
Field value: value=190 unit=V
